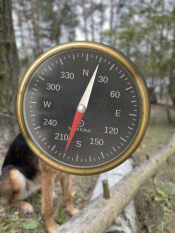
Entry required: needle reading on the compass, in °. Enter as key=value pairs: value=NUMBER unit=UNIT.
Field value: value=195 unit=°
